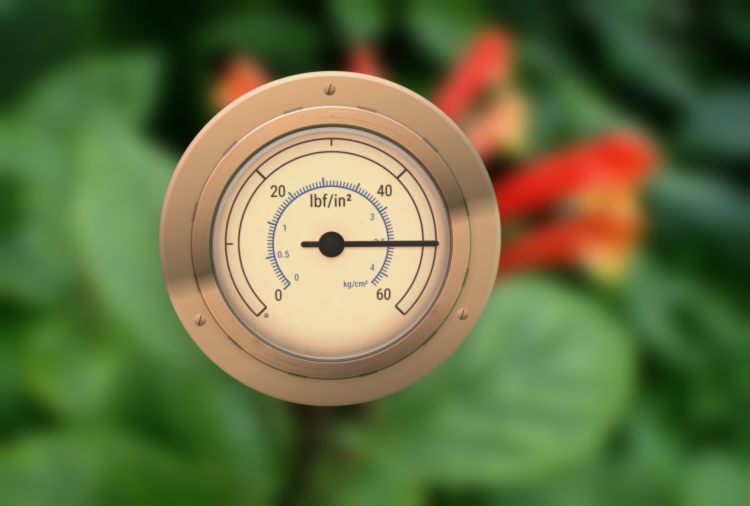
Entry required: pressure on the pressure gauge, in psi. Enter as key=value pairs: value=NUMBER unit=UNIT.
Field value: value=50 unit=psi
